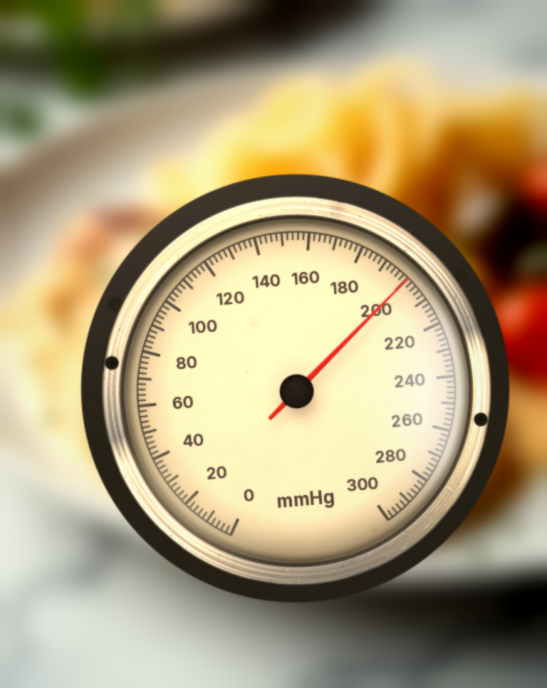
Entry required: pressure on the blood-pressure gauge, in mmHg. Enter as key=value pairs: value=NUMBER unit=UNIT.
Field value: value=200 unit=mmHg
